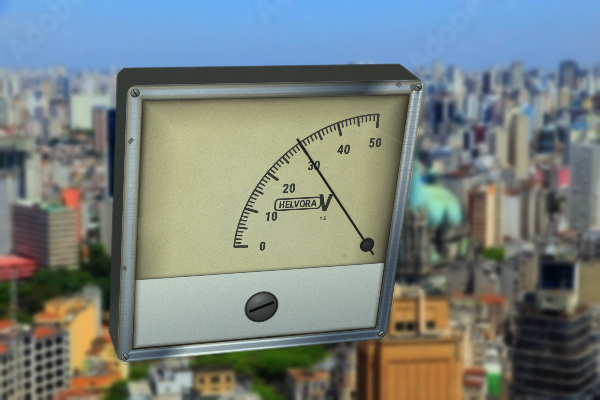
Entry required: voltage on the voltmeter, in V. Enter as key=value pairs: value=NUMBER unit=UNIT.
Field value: value=30 unit=V
